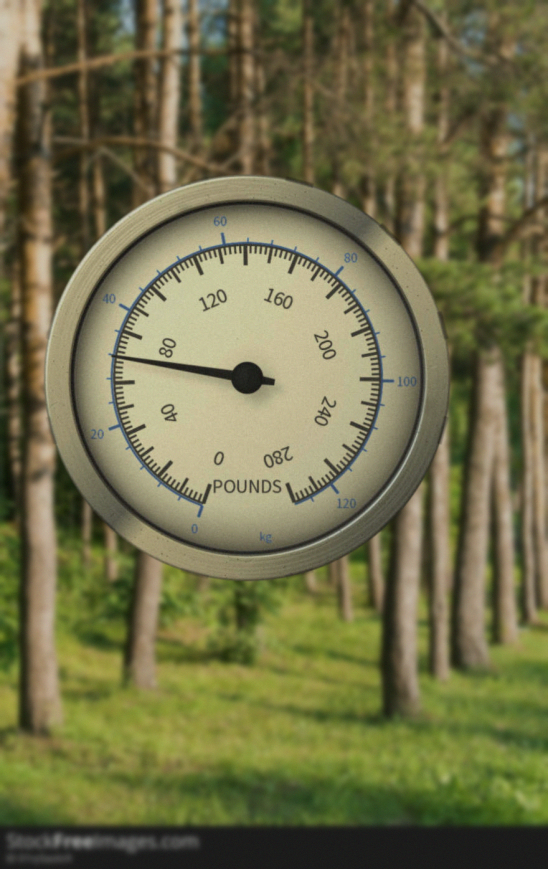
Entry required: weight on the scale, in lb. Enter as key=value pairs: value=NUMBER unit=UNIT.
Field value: value=70 unit=lb
